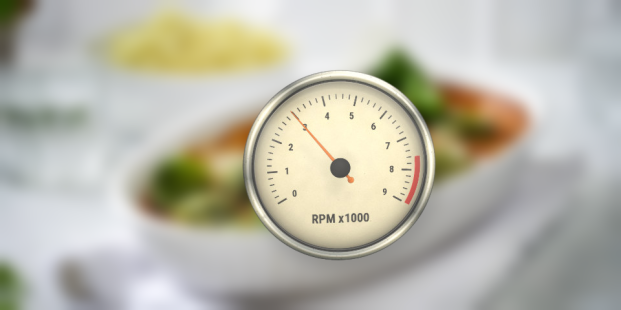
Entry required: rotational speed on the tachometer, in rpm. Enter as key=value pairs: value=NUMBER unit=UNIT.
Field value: value=3000 unit=rpm
